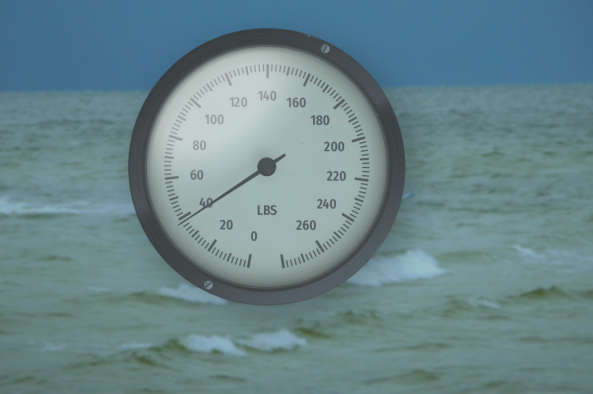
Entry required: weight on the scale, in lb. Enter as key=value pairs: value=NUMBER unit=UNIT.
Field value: value=38 unit=lb
